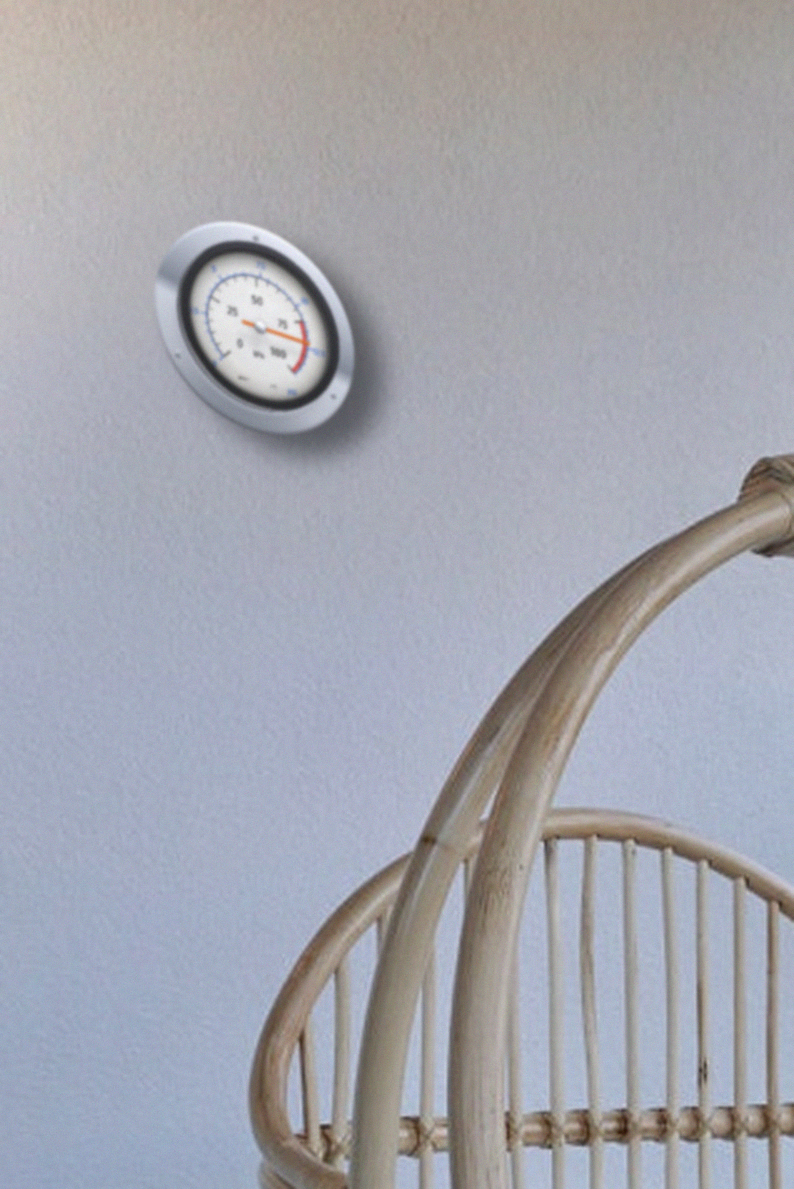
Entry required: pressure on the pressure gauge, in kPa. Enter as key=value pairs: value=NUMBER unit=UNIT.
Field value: value=85 unit=kPa
